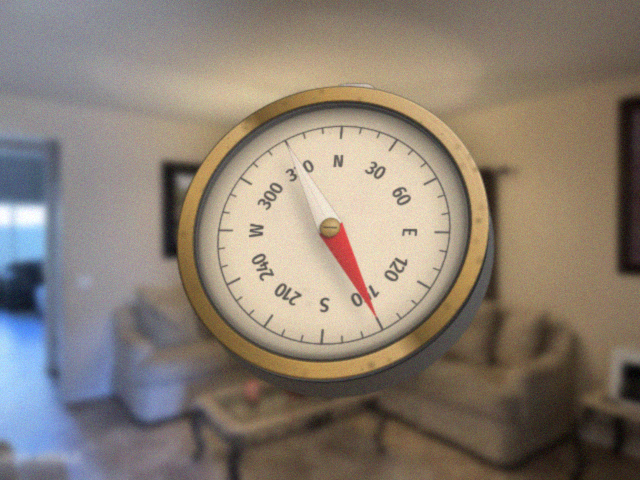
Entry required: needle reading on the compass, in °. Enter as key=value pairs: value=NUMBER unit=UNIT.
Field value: value=150 unit=°
